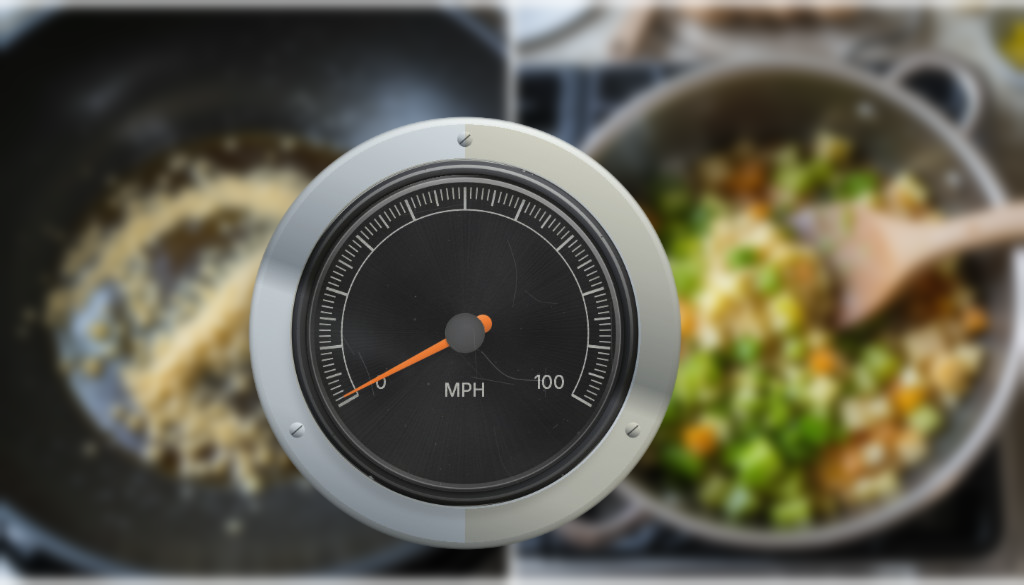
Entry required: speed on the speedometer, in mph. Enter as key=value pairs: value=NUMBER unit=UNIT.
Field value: value=1 unit=mph
